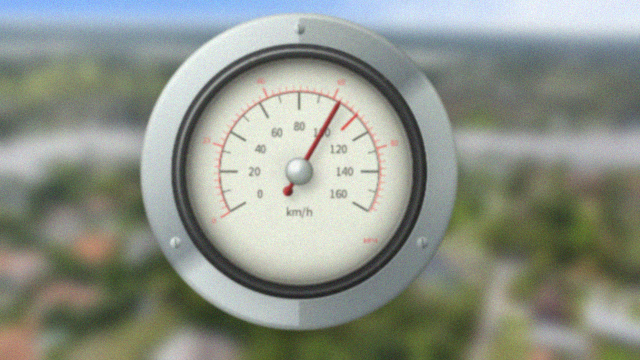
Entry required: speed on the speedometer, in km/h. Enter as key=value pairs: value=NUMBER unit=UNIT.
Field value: value=100 unit=km/h
